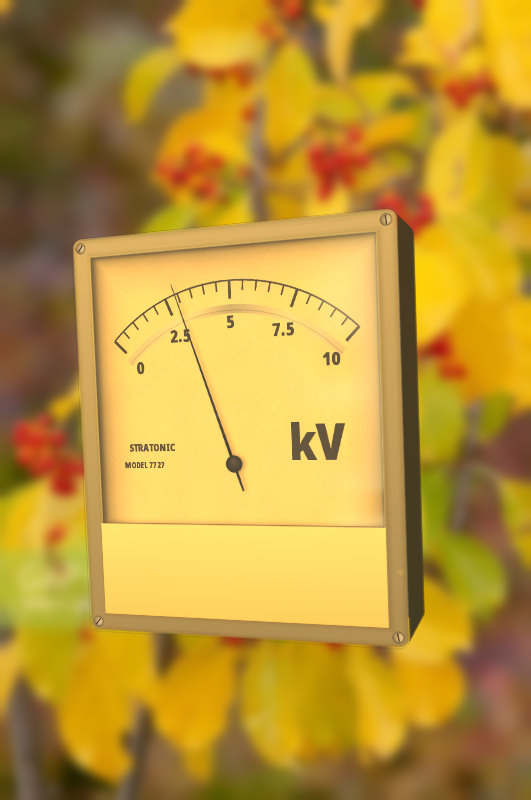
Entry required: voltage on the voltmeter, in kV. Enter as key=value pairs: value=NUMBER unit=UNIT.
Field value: value=3 unit=kV
